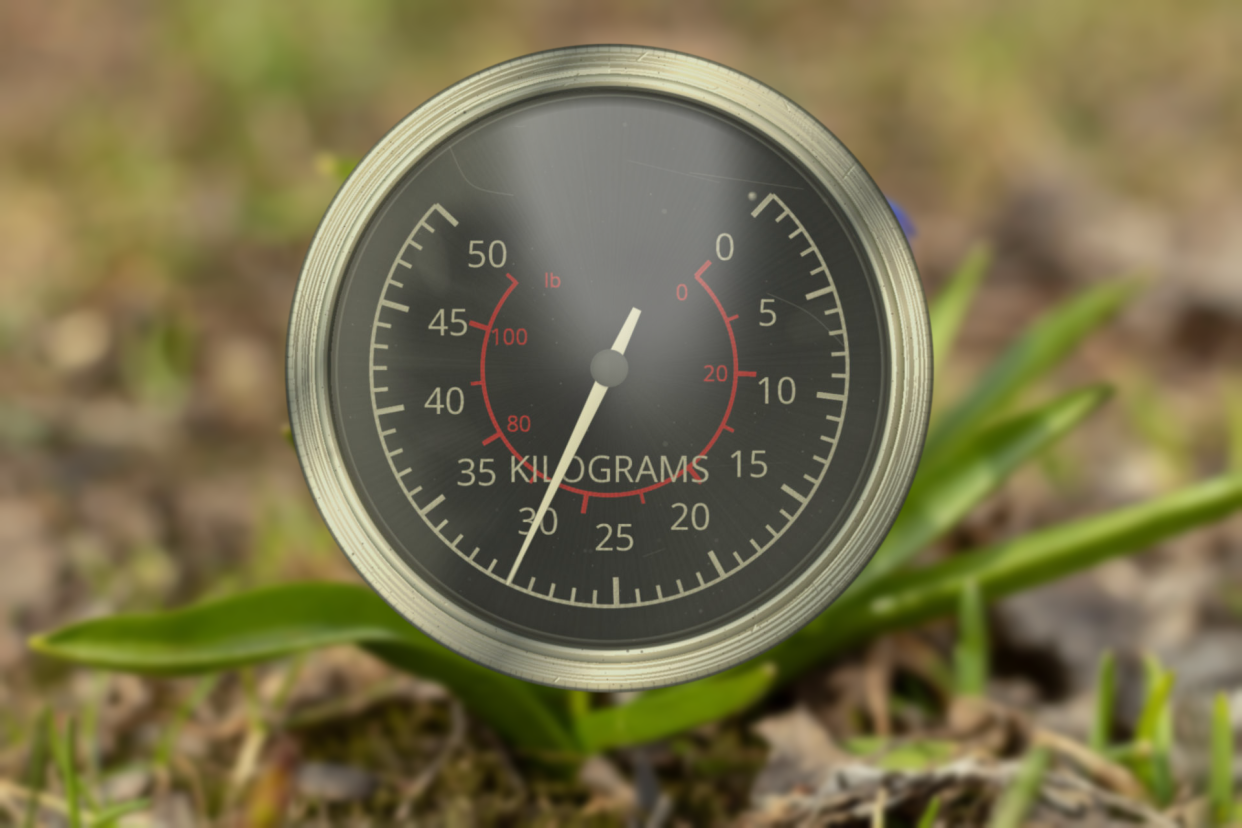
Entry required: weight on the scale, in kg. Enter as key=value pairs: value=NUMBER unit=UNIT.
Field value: value=30 unit=kg
